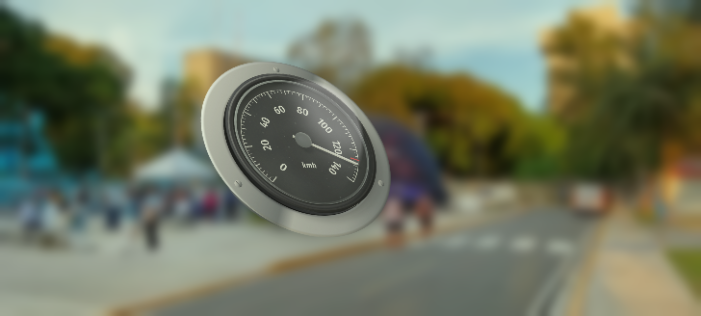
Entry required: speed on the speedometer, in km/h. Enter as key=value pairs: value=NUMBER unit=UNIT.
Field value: value=130 unit=km/h
